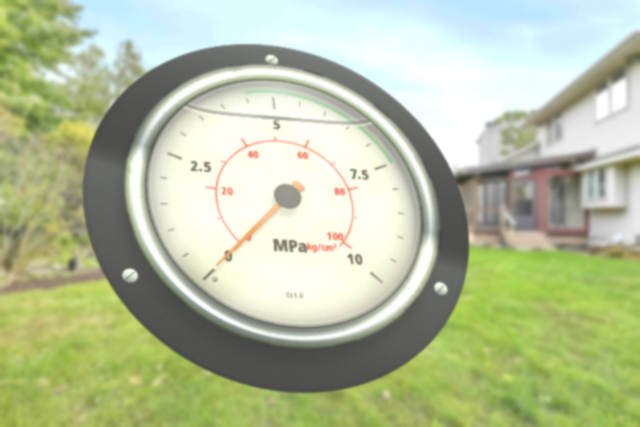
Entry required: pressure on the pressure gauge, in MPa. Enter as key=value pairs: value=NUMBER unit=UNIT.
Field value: value=0 unit=MPa
